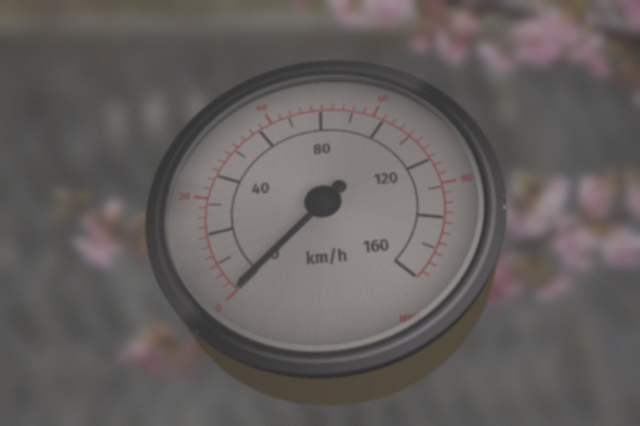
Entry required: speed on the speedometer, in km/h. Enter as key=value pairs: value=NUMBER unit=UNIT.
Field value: value=0 unit=km/h
